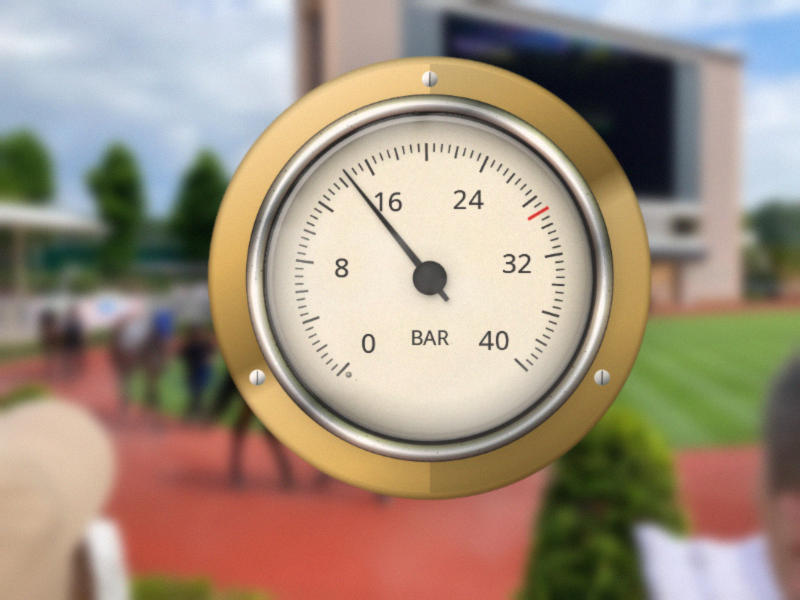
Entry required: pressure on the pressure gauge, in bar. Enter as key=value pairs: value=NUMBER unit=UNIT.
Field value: value=14.5 unit=bar
